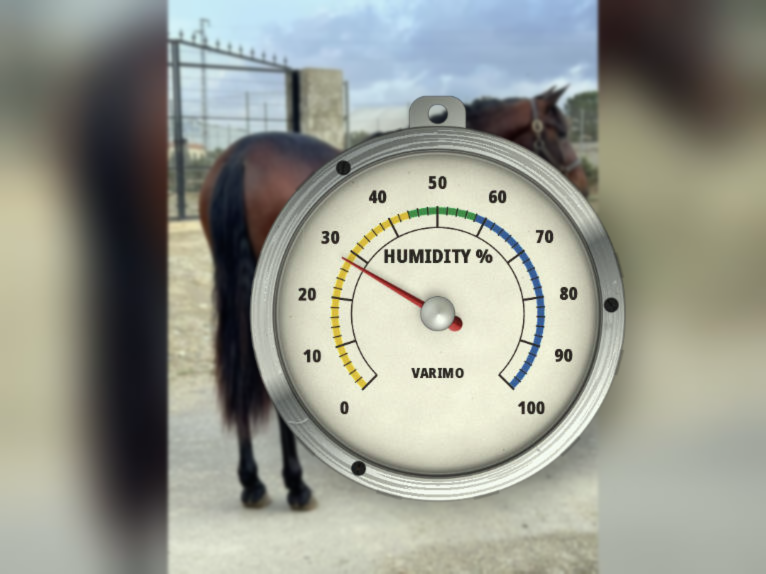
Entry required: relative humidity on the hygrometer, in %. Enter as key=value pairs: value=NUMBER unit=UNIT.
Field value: value=28 unit=%
